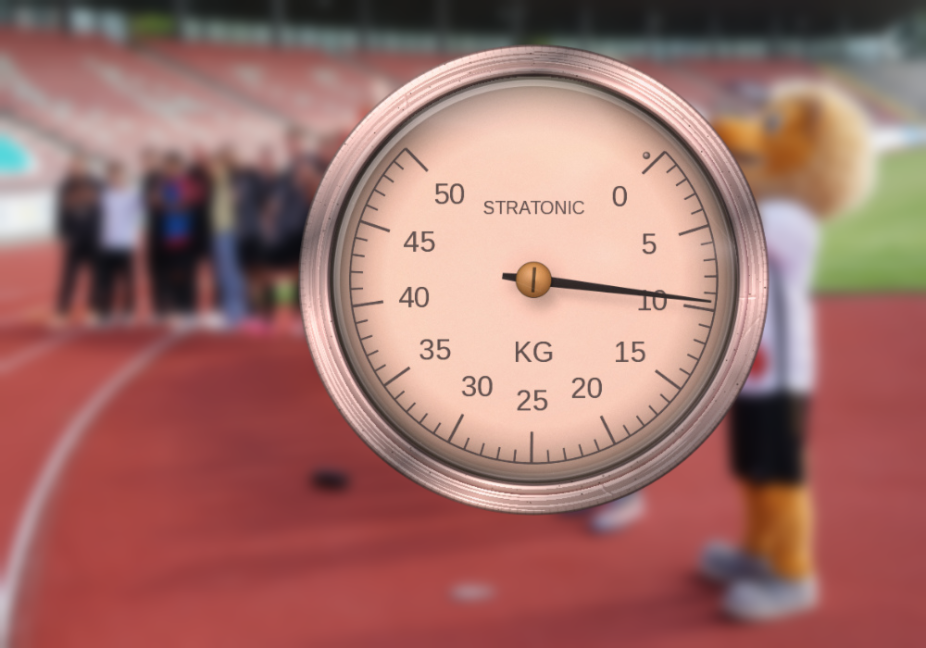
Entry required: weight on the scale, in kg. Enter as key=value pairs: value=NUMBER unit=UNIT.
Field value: value=9.5 unit=kg
